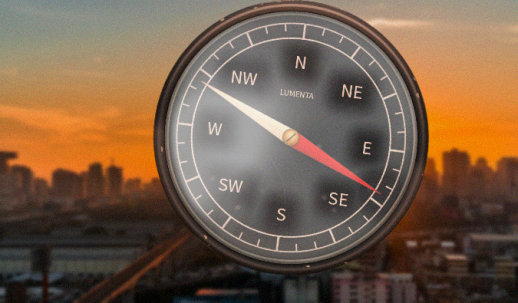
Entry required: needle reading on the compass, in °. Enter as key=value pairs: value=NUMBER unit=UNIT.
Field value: value=115 unit=°
